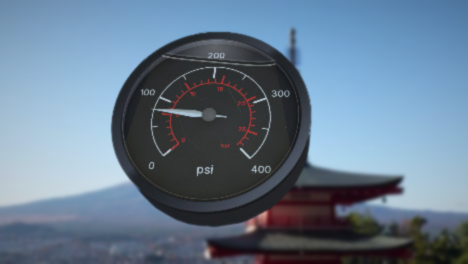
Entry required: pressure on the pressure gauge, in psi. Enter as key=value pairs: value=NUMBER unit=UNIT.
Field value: value=75 unit=psi
